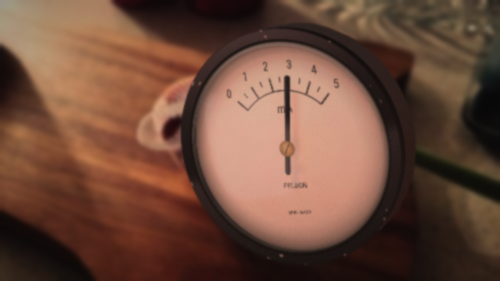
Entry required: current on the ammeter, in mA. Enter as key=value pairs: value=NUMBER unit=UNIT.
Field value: value=3 unit=mA
